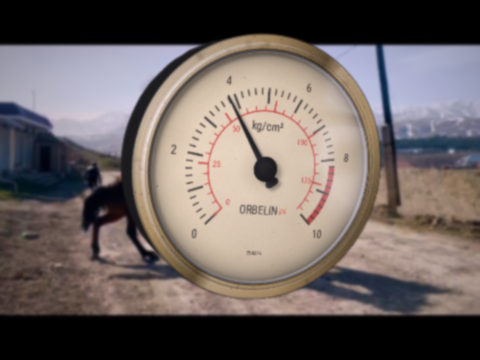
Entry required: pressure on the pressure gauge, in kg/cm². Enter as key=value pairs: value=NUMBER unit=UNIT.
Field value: value=3.8 unit=kg/cm²
